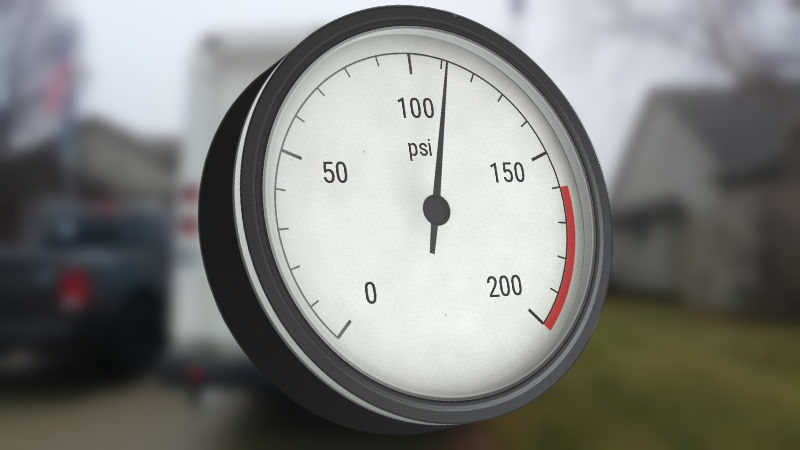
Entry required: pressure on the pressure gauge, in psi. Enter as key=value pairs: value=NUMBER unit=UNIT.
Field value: value=110 unit=psi
